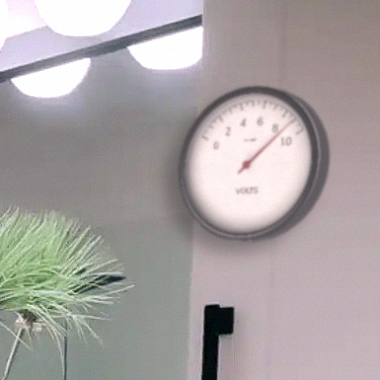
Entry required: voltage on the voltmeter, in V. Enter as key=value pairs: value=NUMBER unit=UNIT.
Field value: value=9 unit=V
